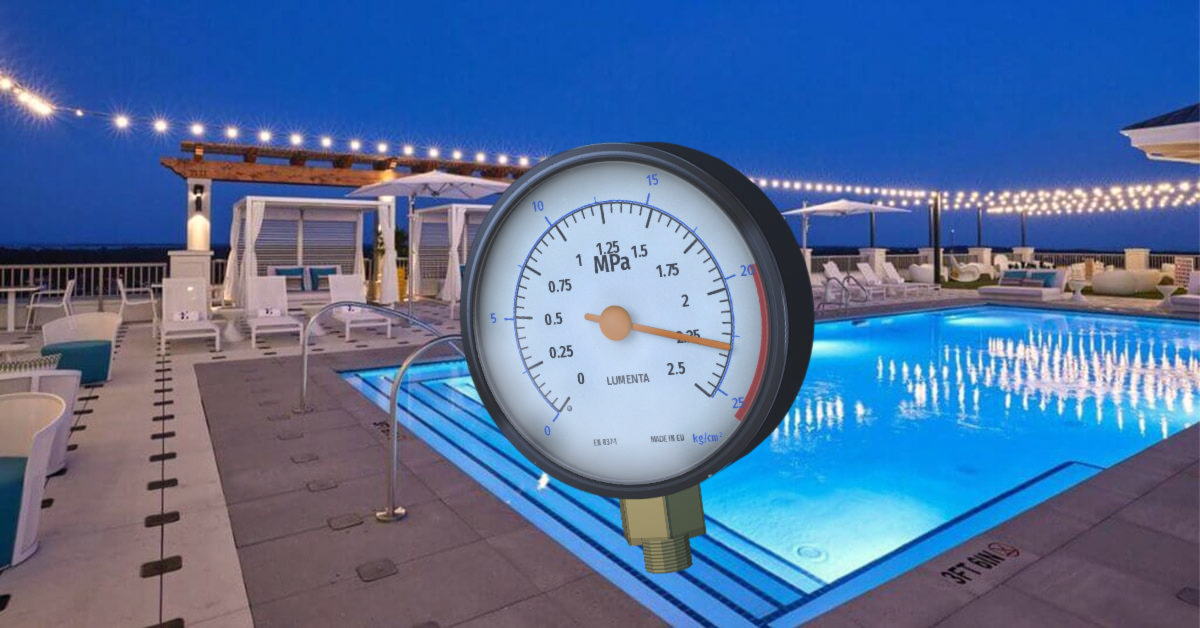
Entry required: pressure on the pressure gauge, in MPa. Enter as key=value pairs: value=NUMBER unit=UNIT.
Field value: value=2.25 unit=MPa
